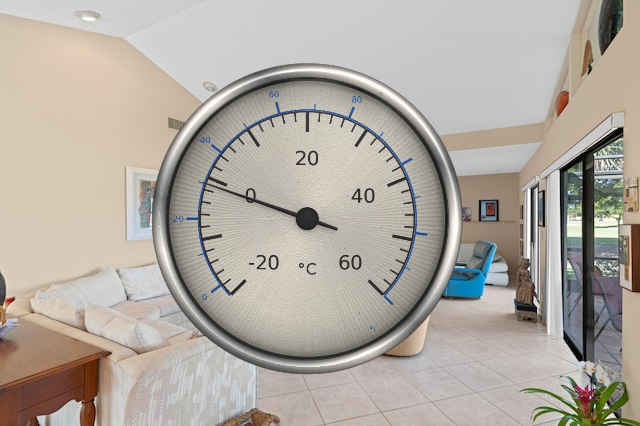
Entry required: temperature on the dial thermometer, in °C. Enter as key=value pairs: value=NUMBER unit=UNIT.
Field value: value=-1 unit=°C
